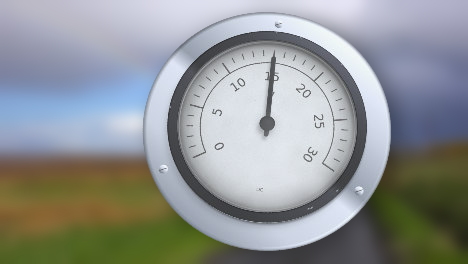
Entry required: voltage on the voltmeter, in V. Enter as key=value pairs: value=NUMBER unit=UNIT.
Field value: value=15 unit=V
